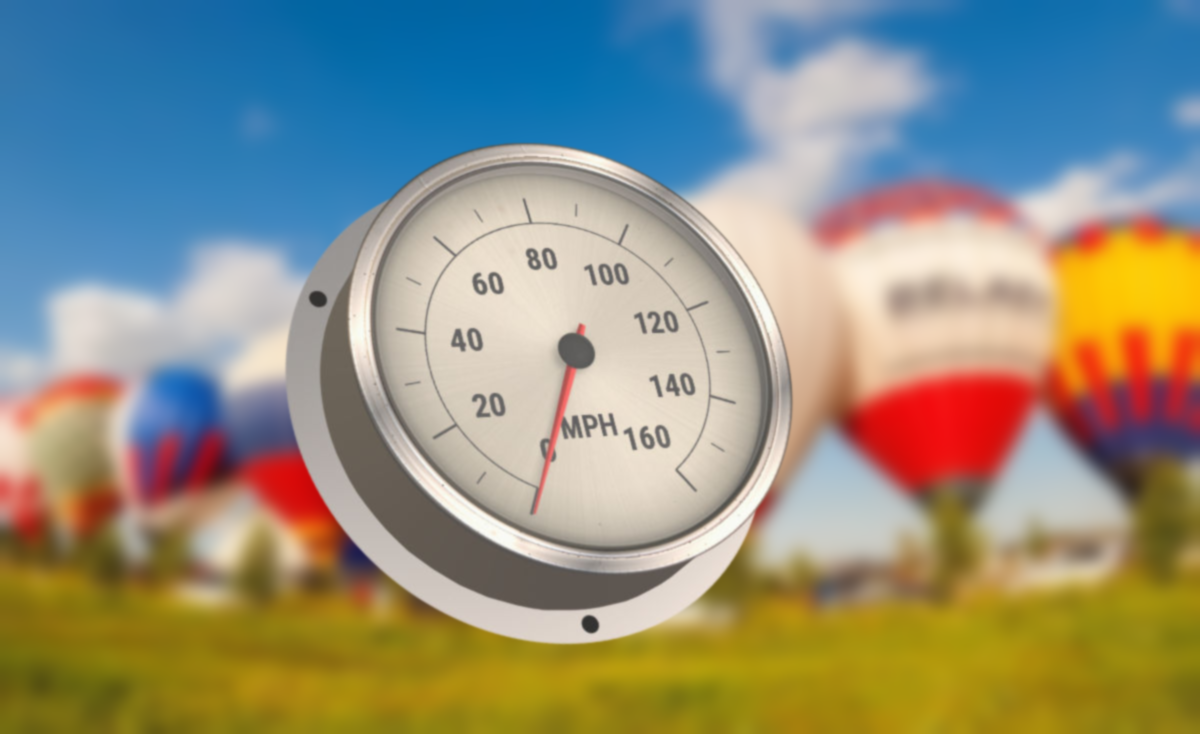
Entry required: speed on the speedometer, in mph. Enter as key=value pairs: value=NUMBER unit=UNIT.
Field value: value=0 unit=mph
